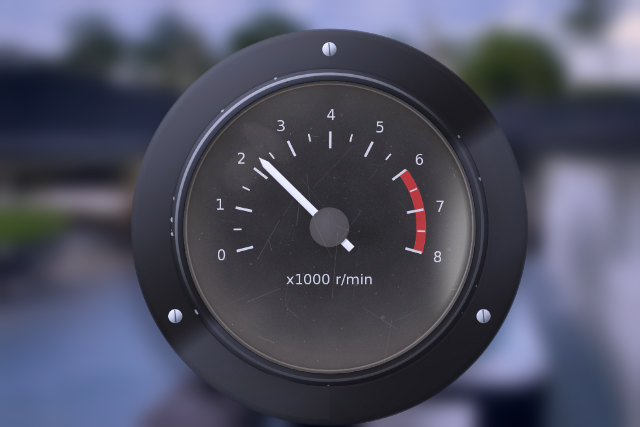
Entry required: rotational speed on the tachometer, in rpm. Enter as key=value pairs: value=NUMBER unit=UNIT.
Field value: value=2250 unit=rpm
